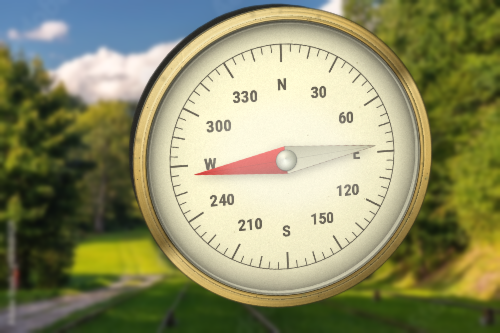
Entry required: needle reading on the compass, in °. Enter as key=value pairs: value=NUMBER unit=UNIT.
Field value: value=265 unit=°
